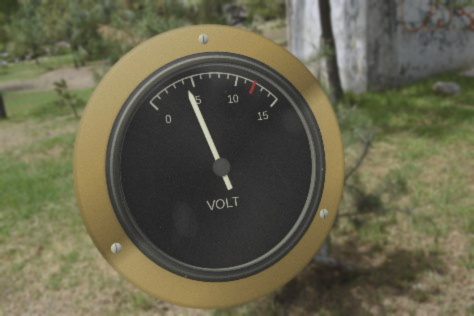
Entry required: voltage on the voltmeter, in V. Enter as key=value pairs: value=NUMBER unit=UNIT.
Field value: value=4 unit=V
